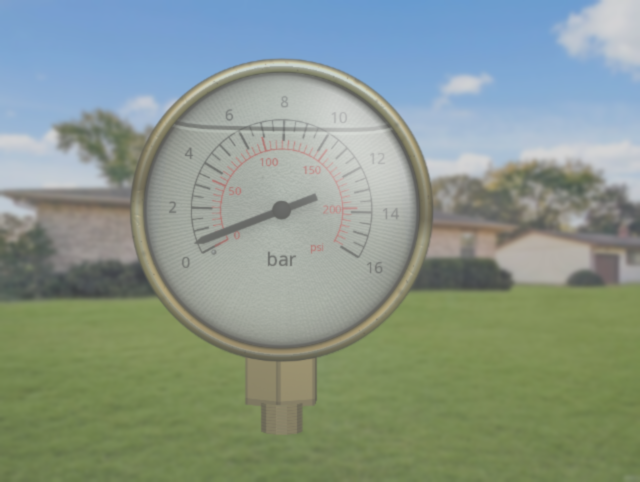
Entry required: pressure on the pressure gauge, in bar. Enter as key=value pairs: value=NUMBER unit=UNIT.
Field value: value=0.5 unit=bar
